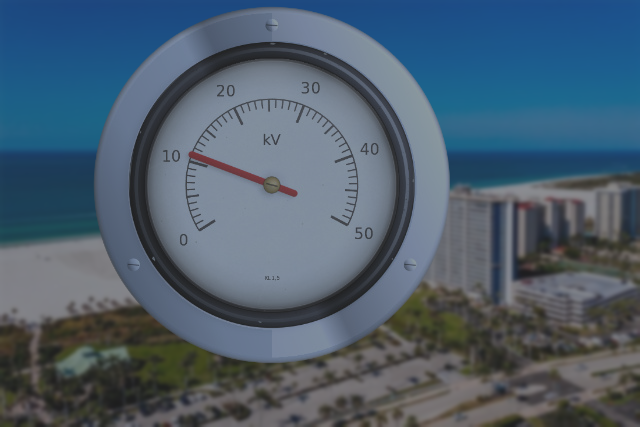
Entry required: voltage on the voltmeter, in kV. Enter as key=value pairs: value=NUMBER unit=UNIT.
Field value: value=11 unit=kV
